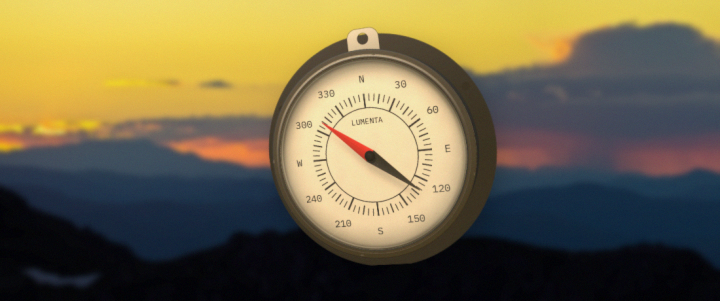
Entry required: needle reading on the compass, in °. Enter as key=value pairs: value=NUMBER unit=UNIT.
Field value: value=310 unit=°
